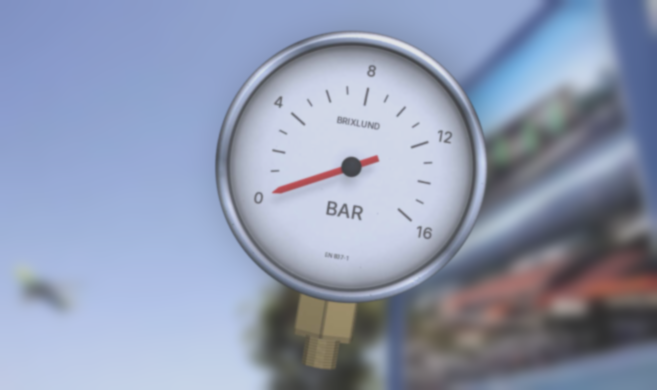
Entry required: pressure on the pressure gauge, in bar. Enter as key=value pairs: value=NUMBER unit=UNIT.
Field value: value=0 unit=bar
